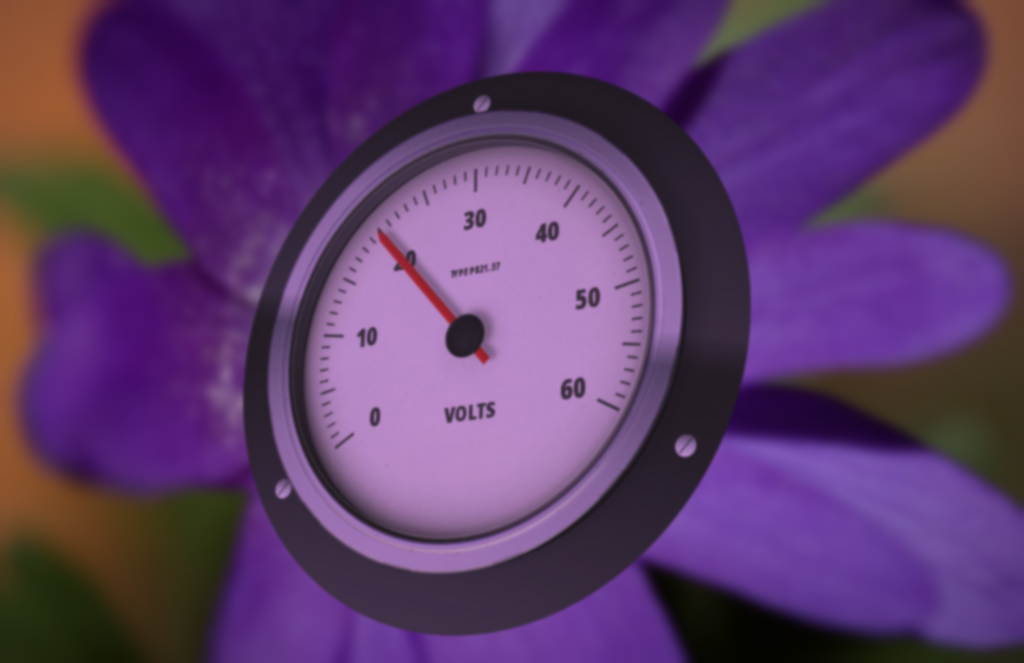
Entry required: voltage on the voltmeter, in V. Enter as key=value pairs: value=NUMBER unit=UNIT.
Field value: value=20 unit=V
